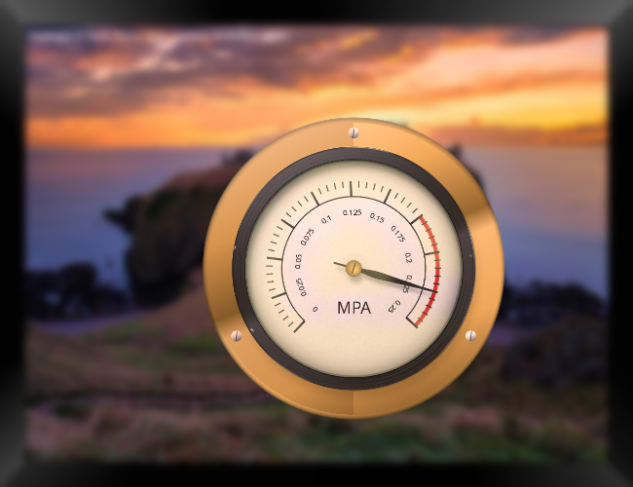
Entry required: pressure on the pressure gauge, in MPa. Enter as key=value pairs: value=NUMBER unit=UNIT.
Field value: value=0.225 unit=MPa
